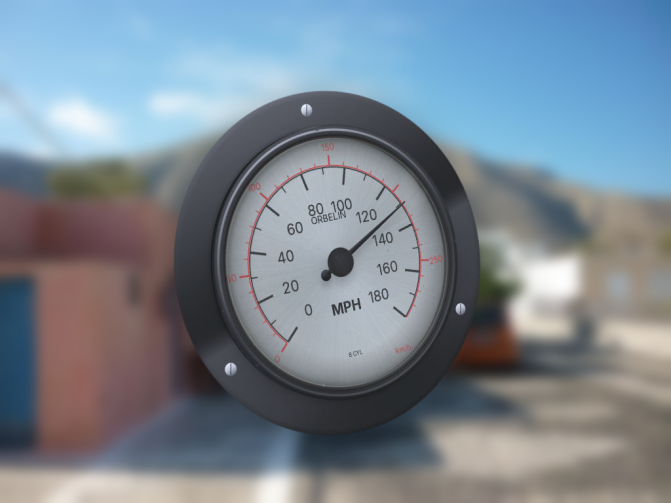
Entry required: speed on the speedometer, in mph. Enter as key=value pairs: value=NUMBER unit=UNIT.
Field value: value=130 unit=mph
